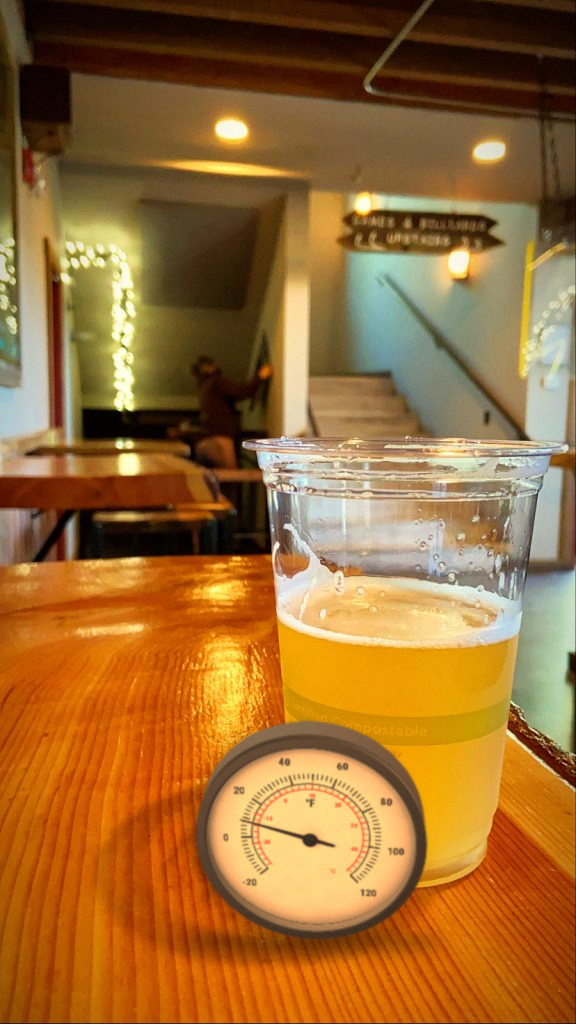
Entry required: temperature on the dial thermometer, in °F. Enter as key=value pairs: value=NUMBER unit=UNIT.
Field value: value=10 unit=°F
